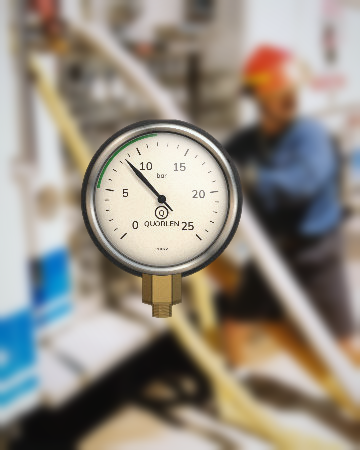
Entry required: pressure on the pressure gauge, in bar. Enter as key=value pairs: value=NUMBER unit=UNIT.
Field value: value=8.5 unit=bar
